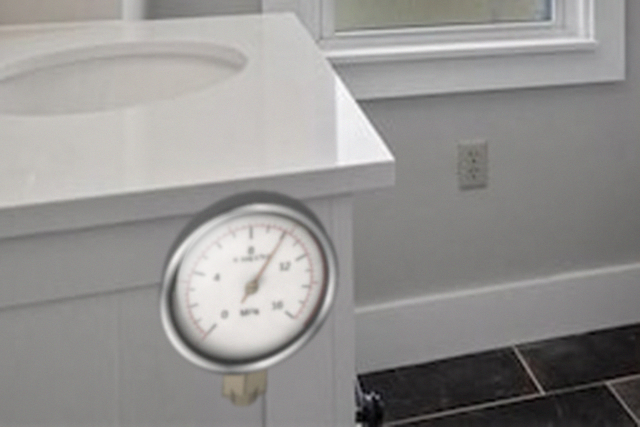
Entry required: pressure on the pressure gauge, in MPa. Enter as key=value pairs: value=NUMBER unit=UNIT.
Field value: value=10 unit=MPa
